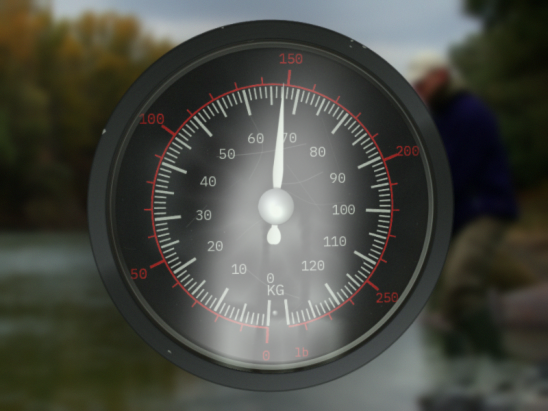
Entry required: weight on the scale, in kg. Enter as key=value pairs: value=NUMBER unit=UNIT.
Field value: value=67 unit=kg
